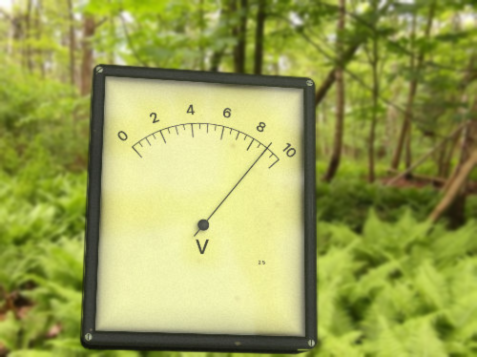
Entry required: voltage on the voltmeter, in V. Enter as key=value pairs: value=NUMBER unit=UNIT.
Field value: value=9 unit=V
